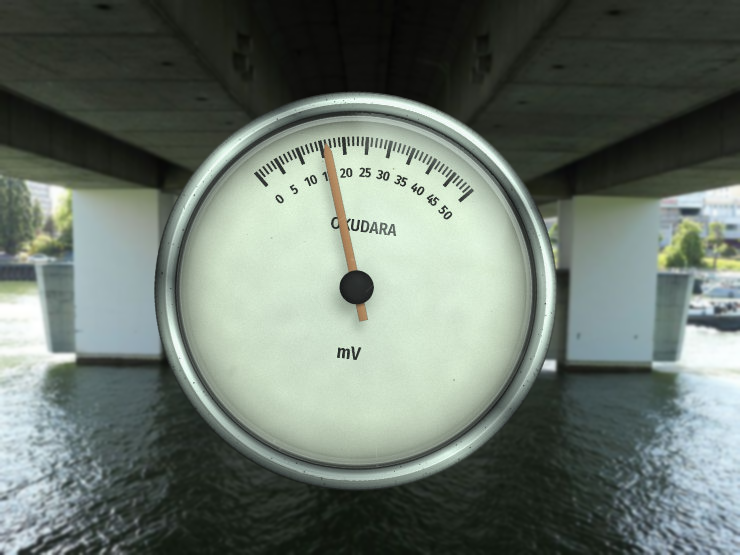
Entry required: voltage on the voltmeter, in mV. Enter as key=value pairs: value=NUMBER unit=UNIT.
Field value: value=16 unit=mV
